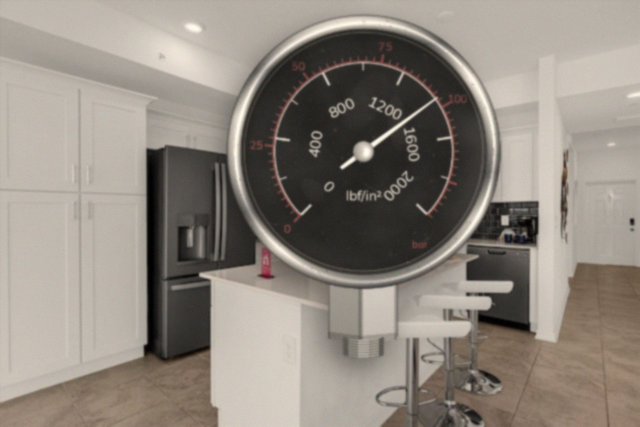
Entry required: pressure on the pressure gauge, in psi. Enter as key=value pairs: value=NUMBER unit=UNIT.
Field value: value=1400 unit=psi
